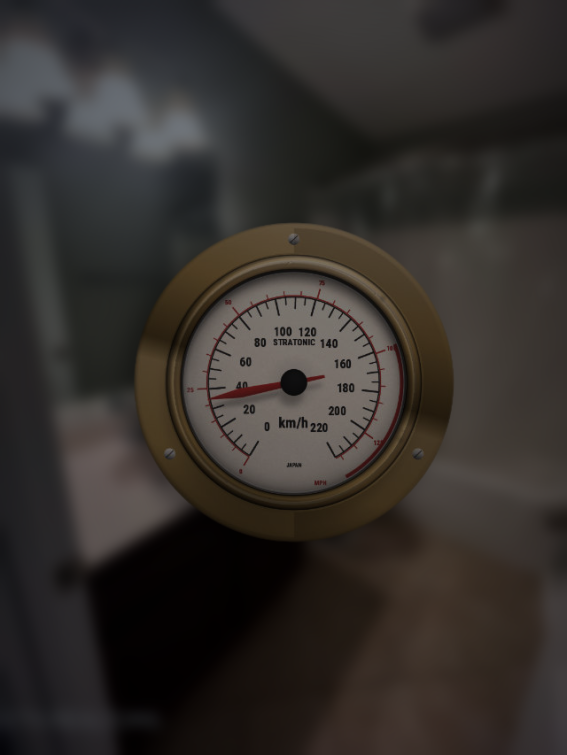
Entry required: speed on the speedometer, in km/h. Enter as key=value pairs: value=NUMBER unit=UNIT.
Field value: value=35 unit=km/h
